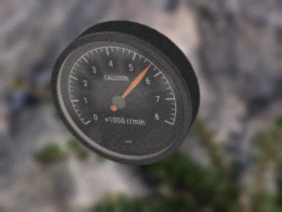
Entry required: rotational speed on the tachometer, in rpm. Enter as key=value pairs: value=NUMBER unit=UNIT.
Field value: value=5600 unit=rpm
